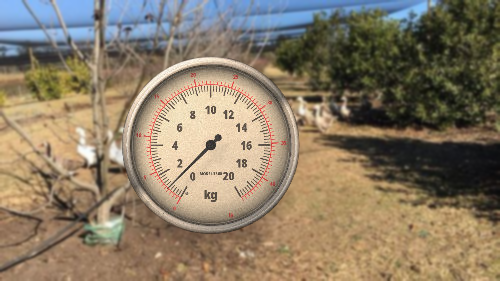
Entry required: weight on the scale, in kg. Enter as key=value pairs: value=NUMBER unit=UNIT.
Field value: value=1 unit=kg
